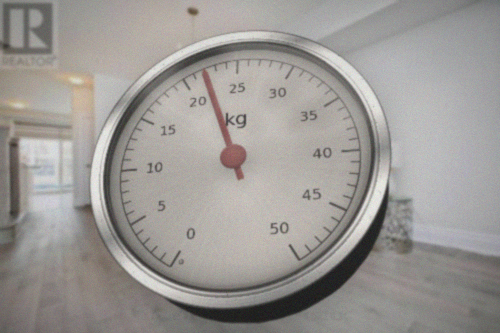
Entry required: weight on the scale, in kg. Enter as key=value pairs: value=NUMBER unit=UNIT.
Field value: value=22 unit=kg
